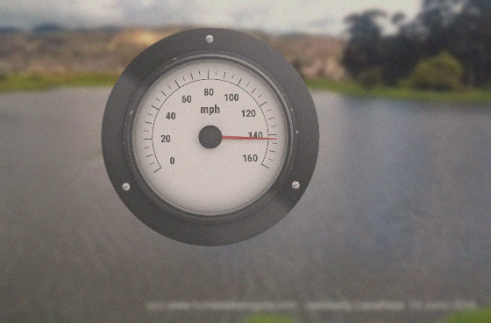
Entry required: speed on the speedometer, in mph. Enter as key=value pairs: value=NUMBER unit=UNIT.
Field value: value=142.5 unit=mph
